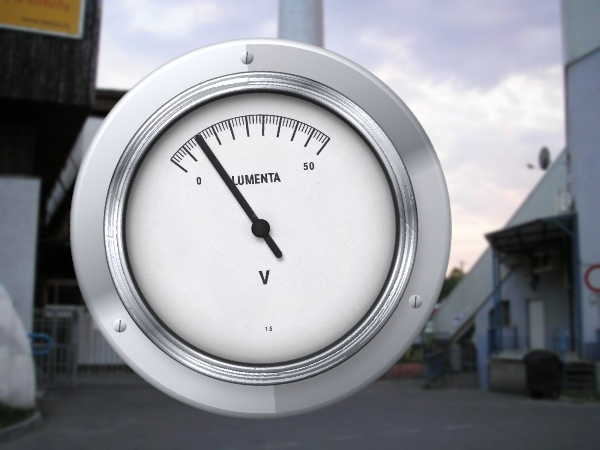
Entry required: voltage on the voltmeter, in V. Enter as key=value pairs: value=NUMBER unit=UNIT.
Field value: value=10 unit=V
